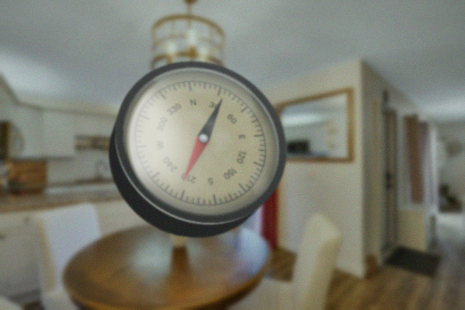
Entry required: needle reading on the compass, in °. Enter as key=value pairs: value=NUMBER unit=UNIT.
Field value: value=215 unit=°
